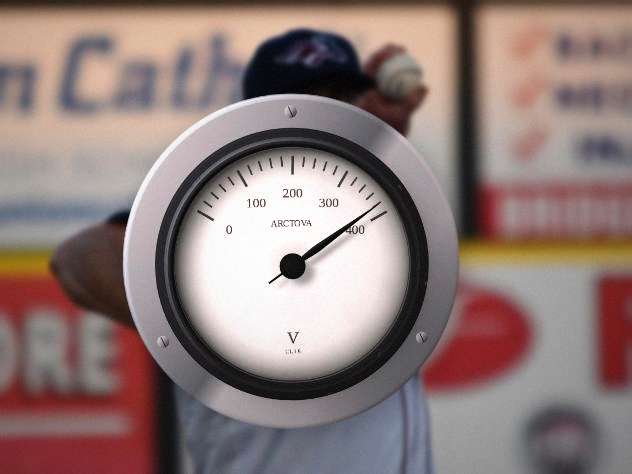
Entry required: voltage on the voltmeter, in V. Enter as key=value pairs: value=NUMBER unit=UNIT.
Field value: value=380 unit=V
